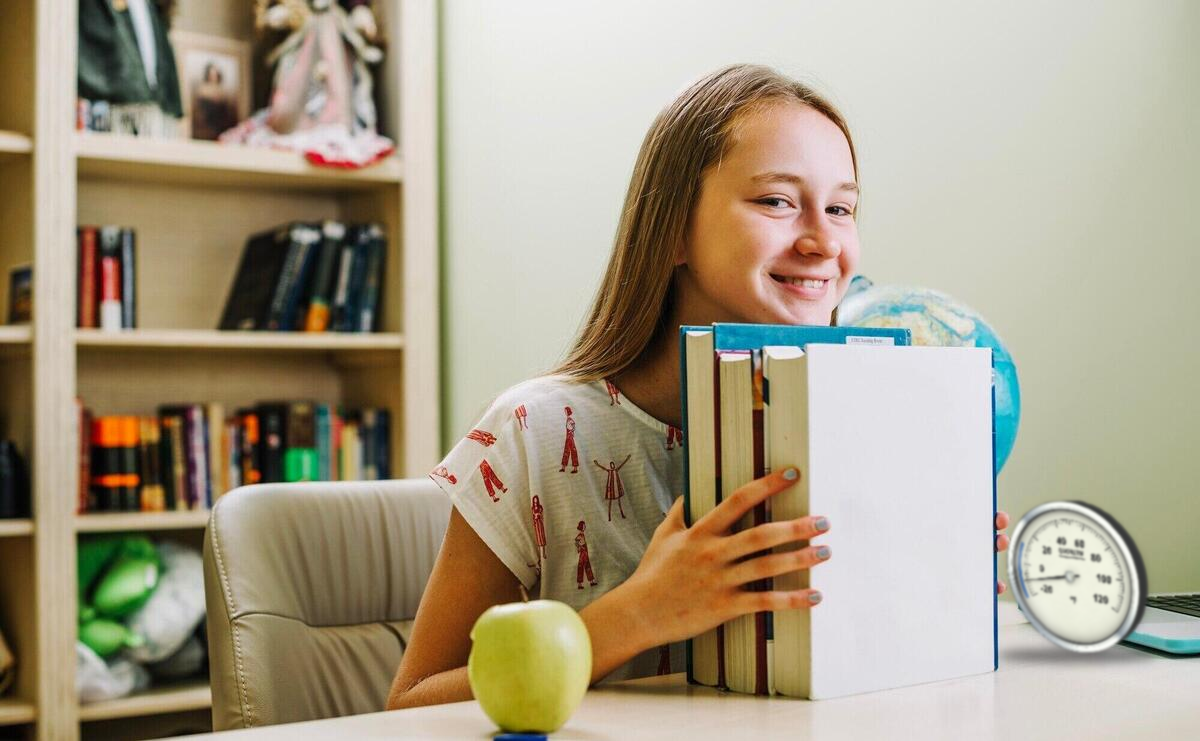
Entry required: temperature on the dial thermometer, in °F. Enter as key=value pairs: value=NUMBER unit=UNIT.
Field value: value=-10 unit=°F
